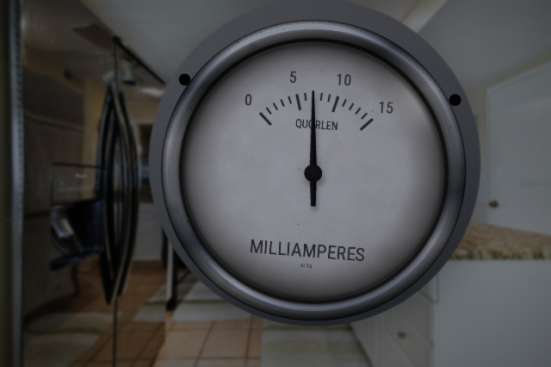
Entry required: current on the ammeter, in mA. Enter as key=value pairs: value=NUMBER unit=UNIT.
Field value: value=7 unit=mA
